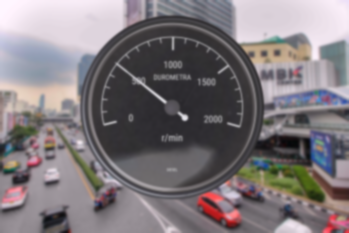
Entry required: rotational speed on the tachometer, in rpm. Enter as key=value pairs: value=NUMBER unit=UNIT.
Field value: value=500 unit=rpm
